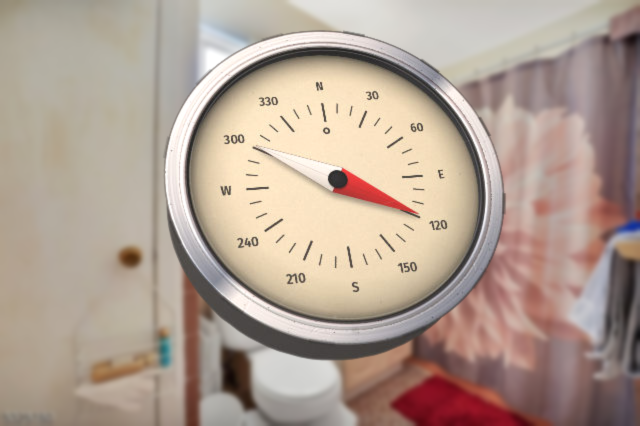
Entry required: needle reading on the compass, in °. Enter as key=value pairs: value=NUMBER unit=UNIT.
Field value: value=120 unit=°
